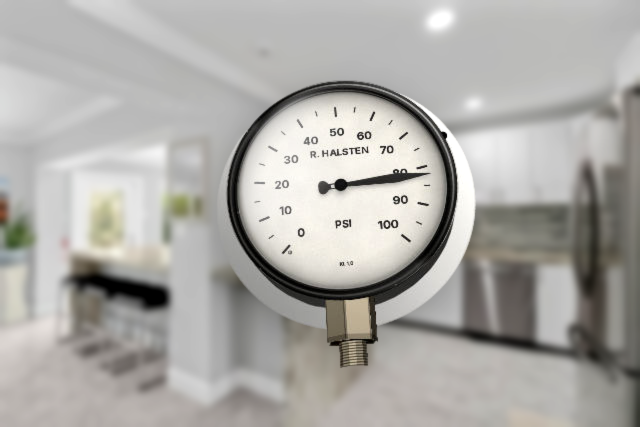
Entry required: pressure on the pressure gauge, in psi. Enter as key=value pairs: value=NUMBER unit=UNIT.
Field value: value=82.5 unit=psi
